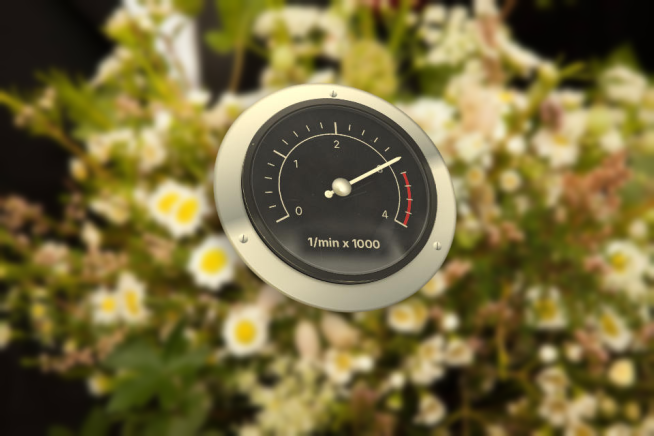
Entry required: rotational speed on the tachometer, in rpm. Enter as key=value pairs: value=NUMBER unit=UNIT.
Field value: value=3000 unit=rpm
